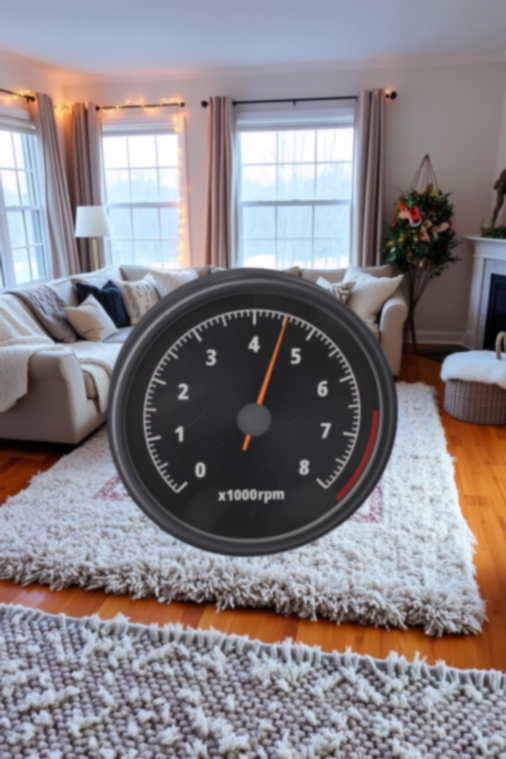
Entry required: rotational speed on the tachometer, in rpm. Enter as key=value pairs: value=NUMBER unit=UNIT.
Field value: value=4500 unit=rpm
